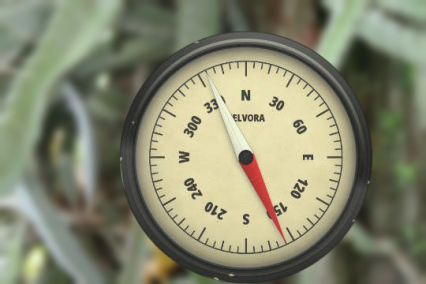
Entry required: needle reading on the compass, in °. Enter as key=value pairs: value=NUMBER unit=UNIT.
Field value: value=155 unit=°
